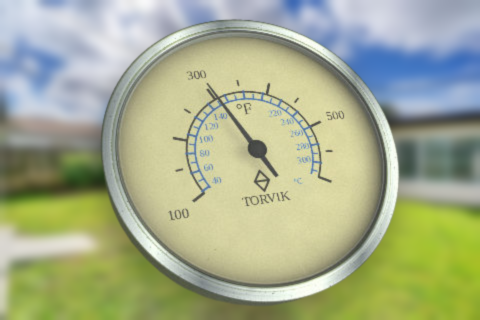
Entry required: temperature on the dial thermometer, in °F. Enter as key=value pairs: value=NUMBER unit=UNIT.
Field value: value=300 unit=°F
